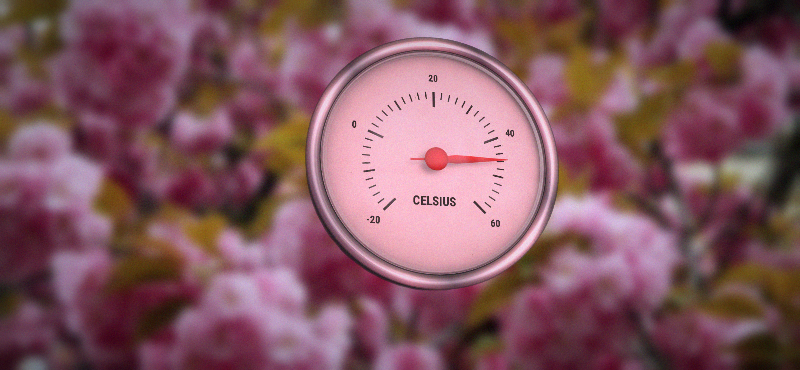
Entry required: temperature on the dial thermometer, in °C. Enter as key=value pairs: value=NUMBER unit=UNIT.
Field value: value=46 unit=°C
